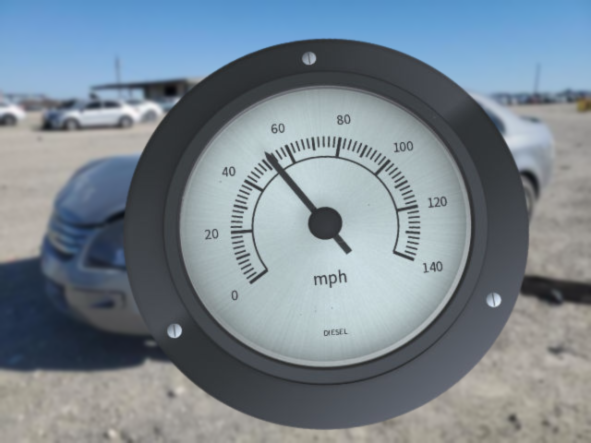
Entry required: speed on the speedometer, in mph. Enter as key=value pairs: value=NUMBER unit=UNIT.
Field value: value=52 unit=mph
